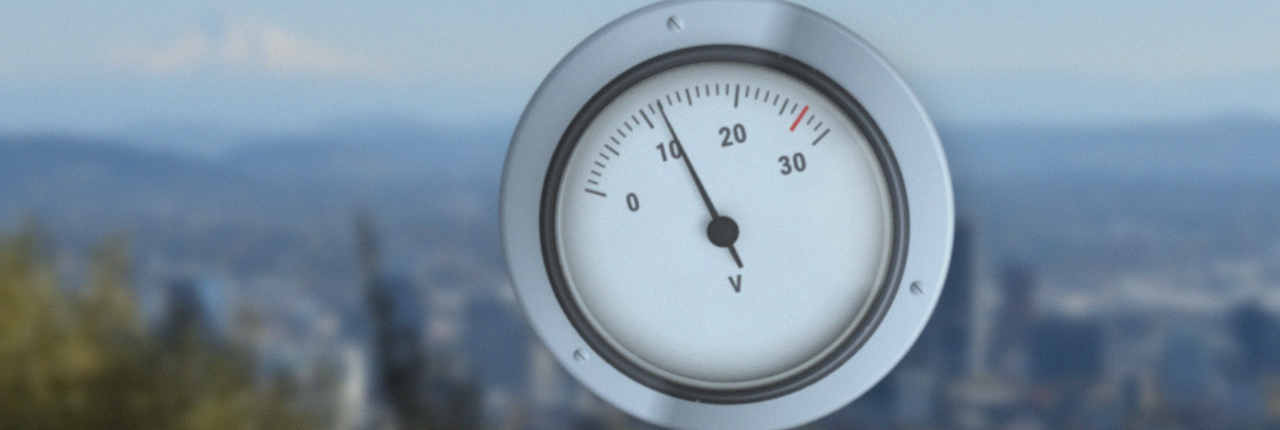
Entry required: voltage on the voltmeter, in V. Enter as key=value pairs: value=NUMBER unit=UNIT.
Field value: value=12 unit=V
